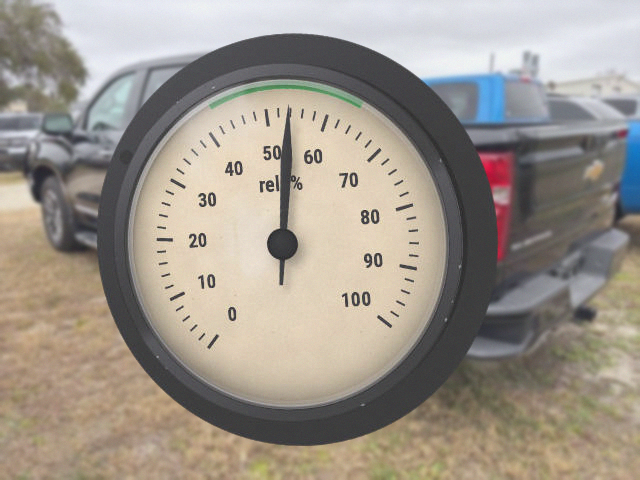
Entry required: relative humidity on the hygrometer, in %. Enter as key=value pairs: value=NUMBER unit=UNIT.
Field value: value=54 unit=%
